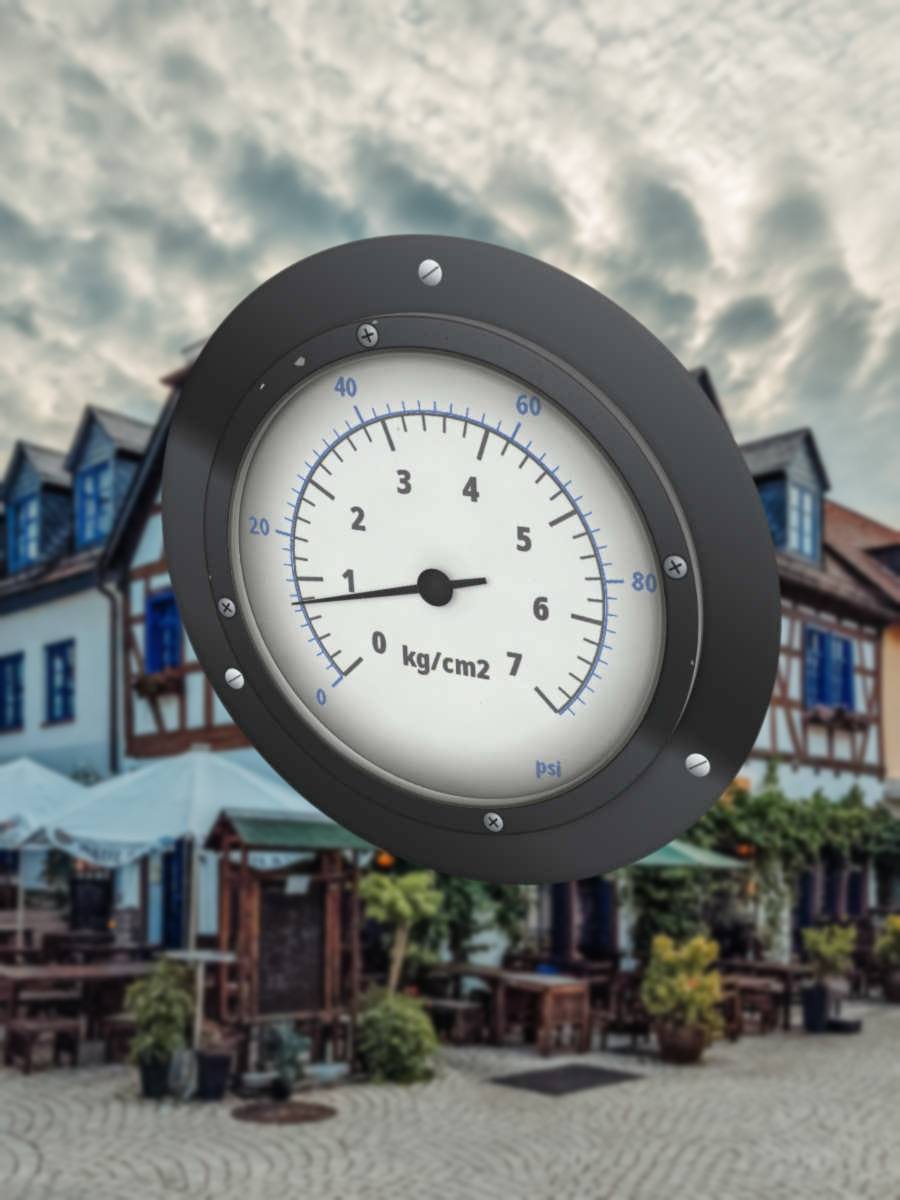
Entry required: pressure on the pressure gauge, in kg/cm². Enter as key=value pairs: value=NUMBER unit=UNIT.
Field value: value=0.8 unit=kg/cm²
